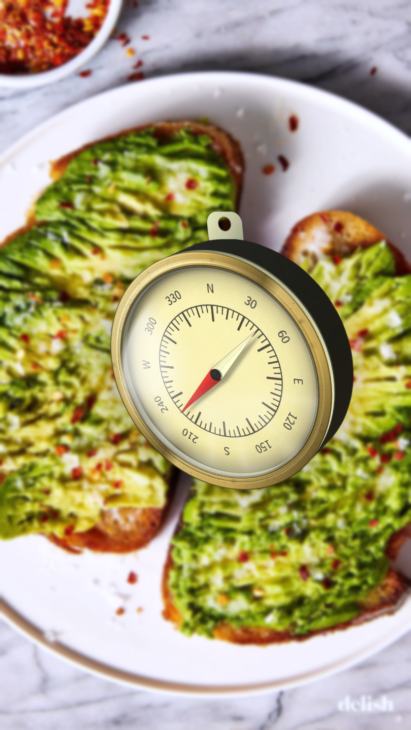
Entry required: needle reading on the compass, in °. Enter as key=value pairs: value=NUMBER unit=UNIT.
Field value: value=225 unit=°
